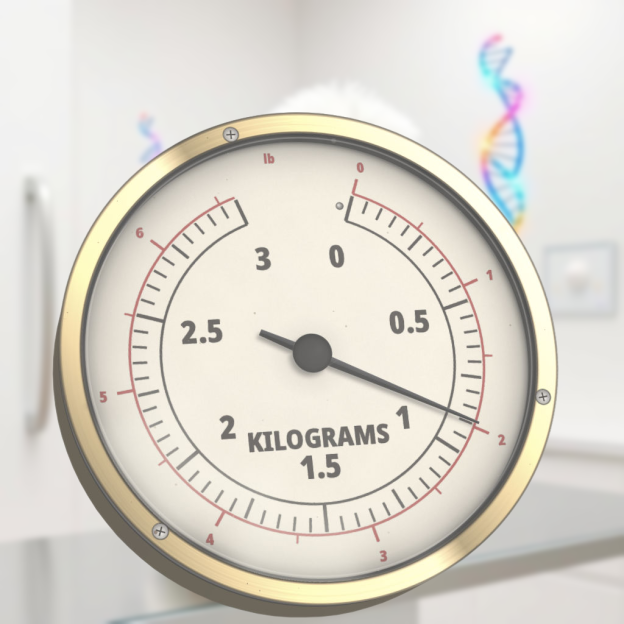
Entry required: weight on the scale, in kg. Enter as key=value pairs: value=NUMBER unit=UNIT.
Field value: value=0.9 unit=kg
